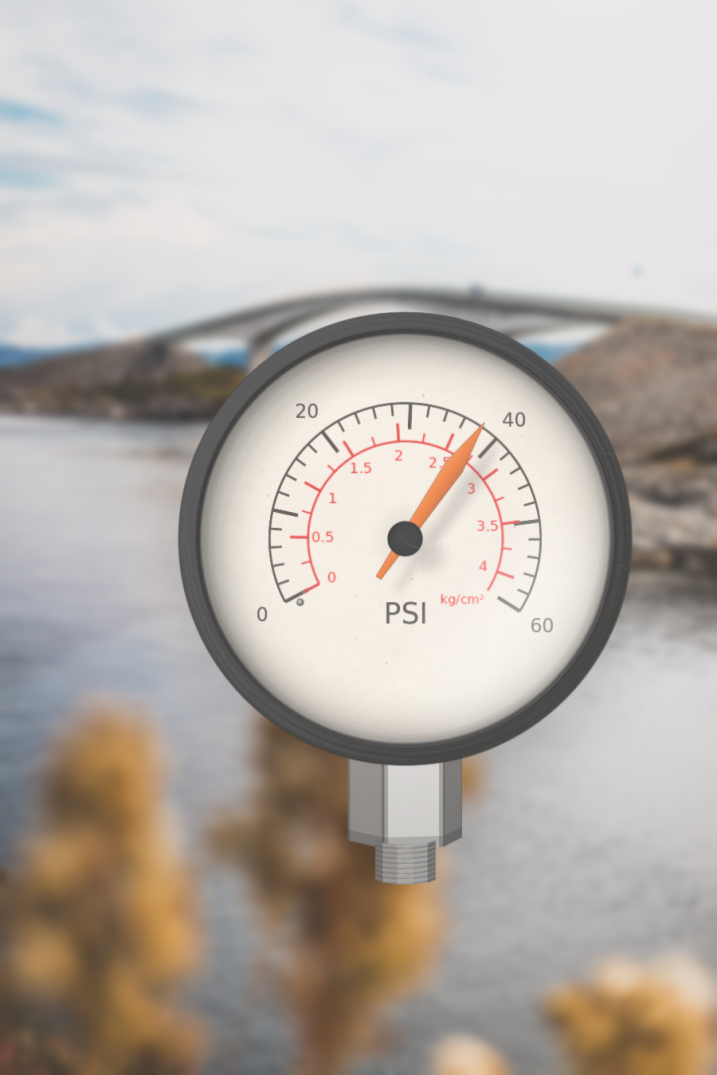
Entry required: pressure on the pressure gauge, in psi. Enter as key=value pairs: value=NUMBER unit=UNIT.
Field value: value=38 unit=psi
